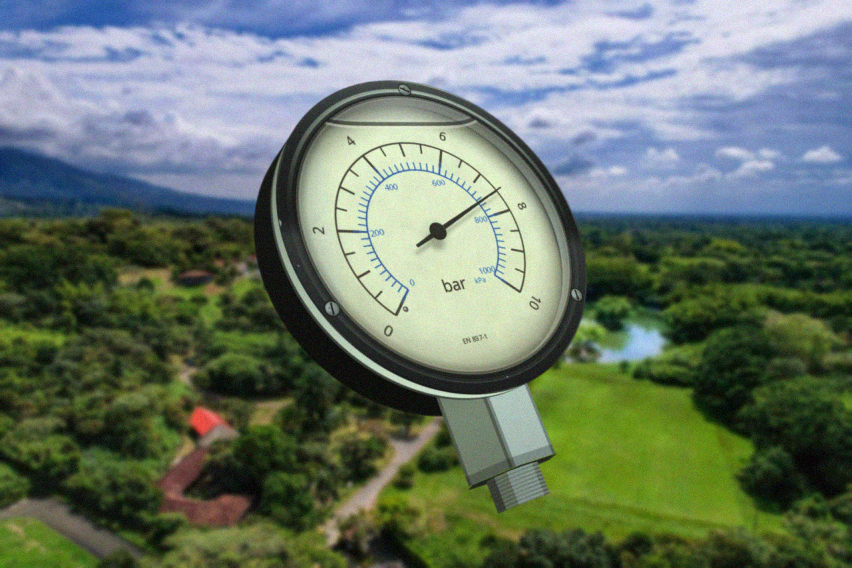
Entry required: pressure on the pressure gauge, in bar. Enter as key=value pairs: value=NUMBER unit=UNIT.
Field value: value=7.5 unit=bar
